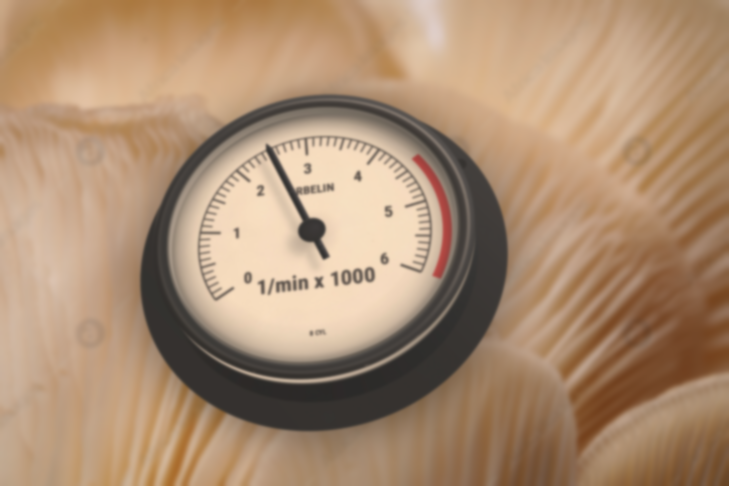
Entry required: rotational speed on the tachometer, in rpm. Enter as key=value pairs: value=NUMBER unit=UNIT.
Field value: value=2500 unit=rpm
